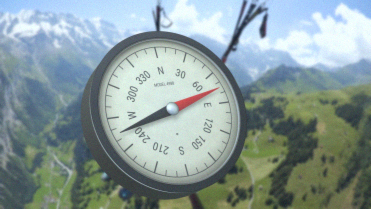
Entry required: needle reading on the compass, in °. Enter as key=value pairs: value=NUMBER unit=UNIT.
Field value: value=75 unit=°
